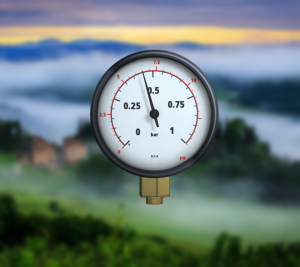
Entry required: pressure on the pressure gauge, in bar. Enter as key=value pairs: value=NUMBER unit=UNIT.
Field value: value=0.45 unit=bar
